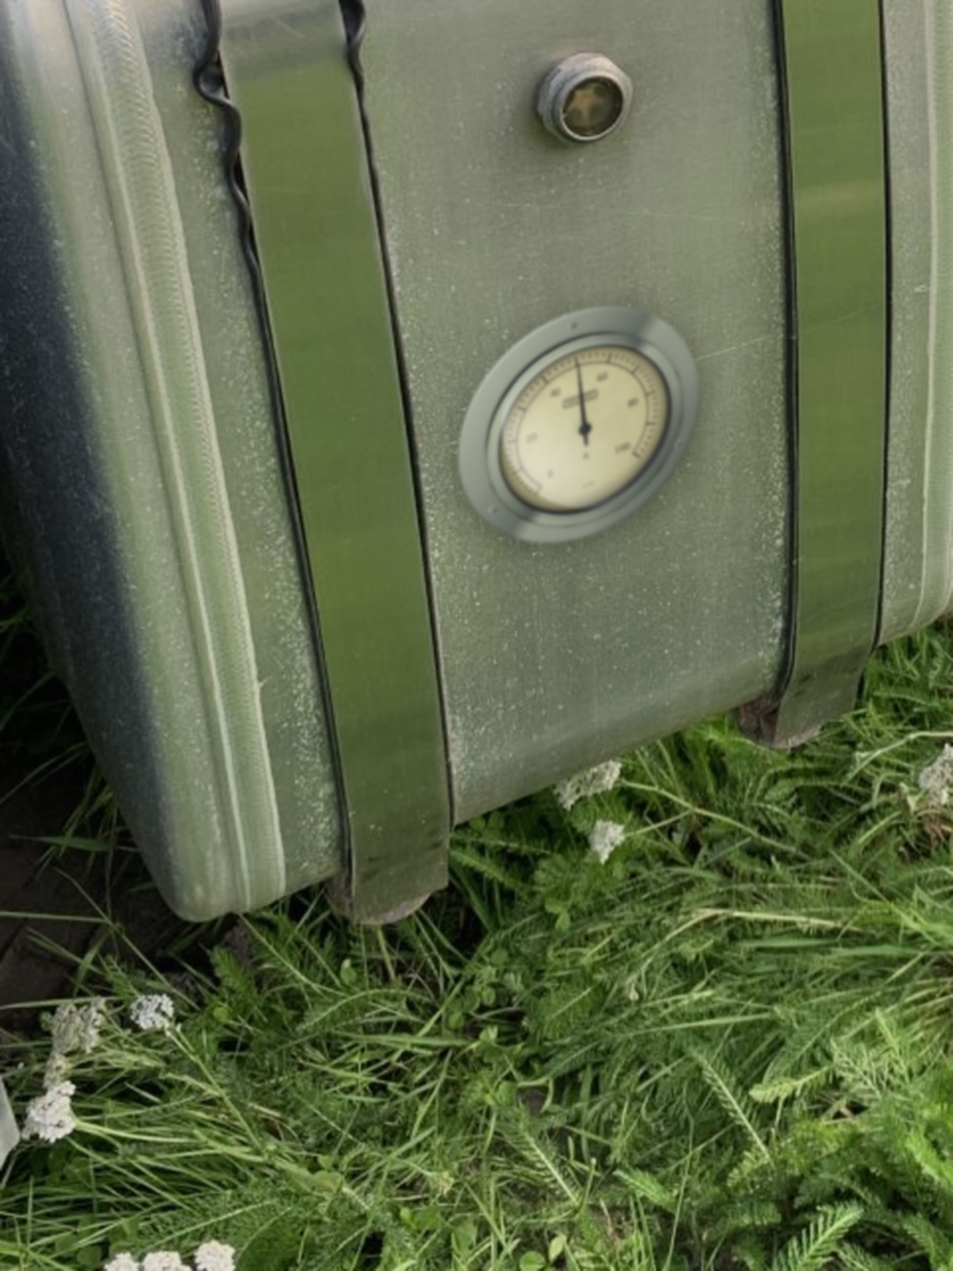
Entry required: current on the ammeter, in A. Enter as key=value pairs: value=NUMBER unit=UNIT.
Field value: value=50 unit=A
